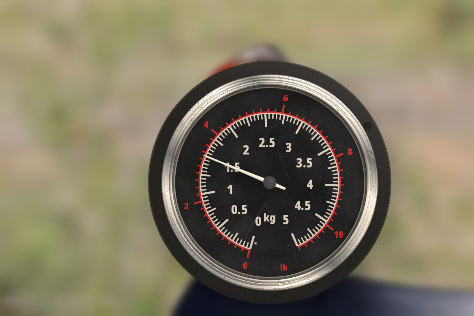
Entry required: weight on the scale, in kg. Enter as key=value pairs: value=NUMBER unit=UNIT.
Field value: value=1.5 unit=kg
